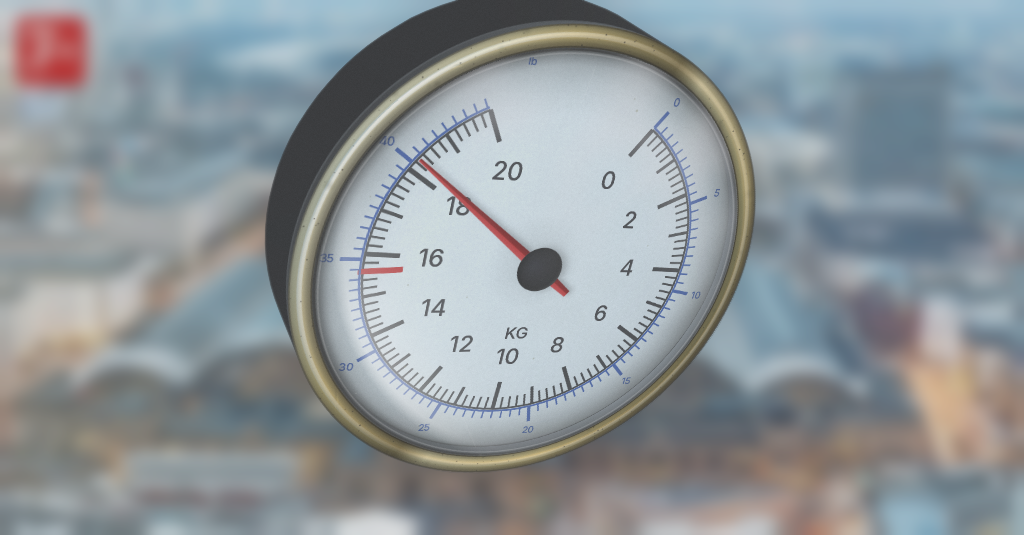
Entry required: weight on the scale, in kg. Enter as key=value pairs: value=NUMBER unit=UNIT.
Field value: value=18.3 unit=kg
